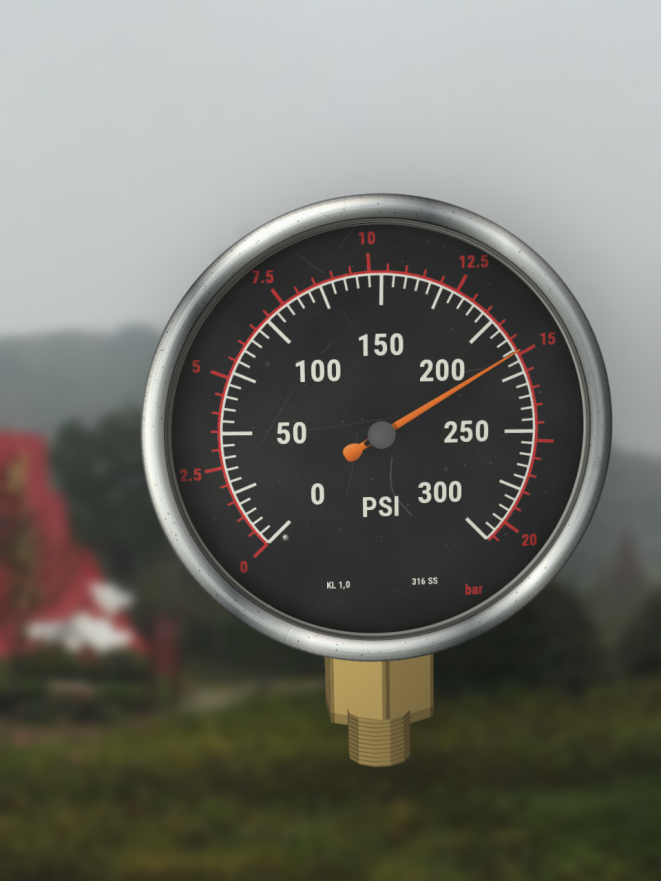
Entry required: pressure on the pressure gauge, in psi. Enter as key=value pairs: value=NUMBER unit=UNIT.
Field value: value=215 unit=psi
